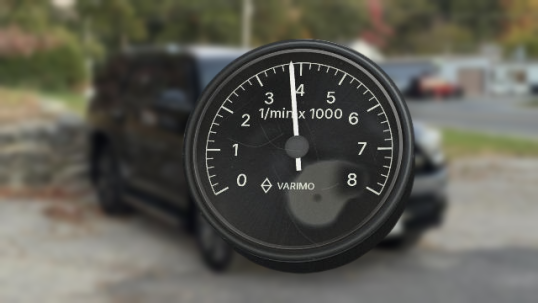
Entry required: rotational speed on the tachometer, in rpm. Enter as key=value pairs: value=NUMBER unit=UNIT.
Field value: value=3800 unit=rpm
